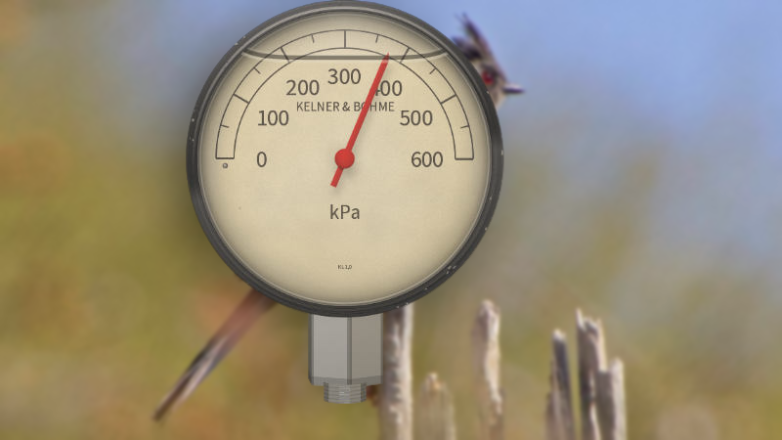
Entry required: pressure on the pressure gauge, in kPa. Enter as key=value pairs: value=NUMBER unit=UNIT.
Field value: value=375 unit=kPa
